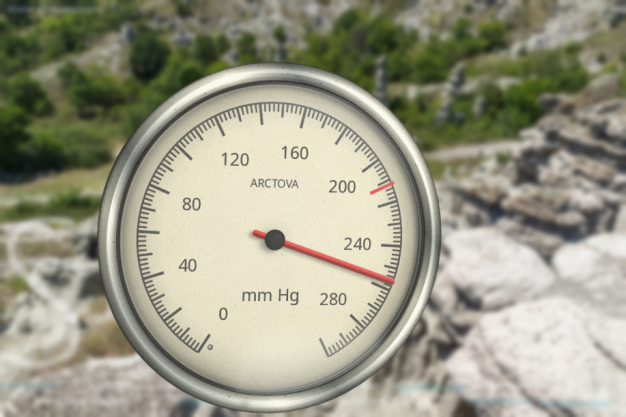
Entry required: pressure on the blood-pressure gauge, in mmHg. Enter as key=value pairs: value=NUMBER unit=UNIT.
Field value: value=256 unit=mmHg
